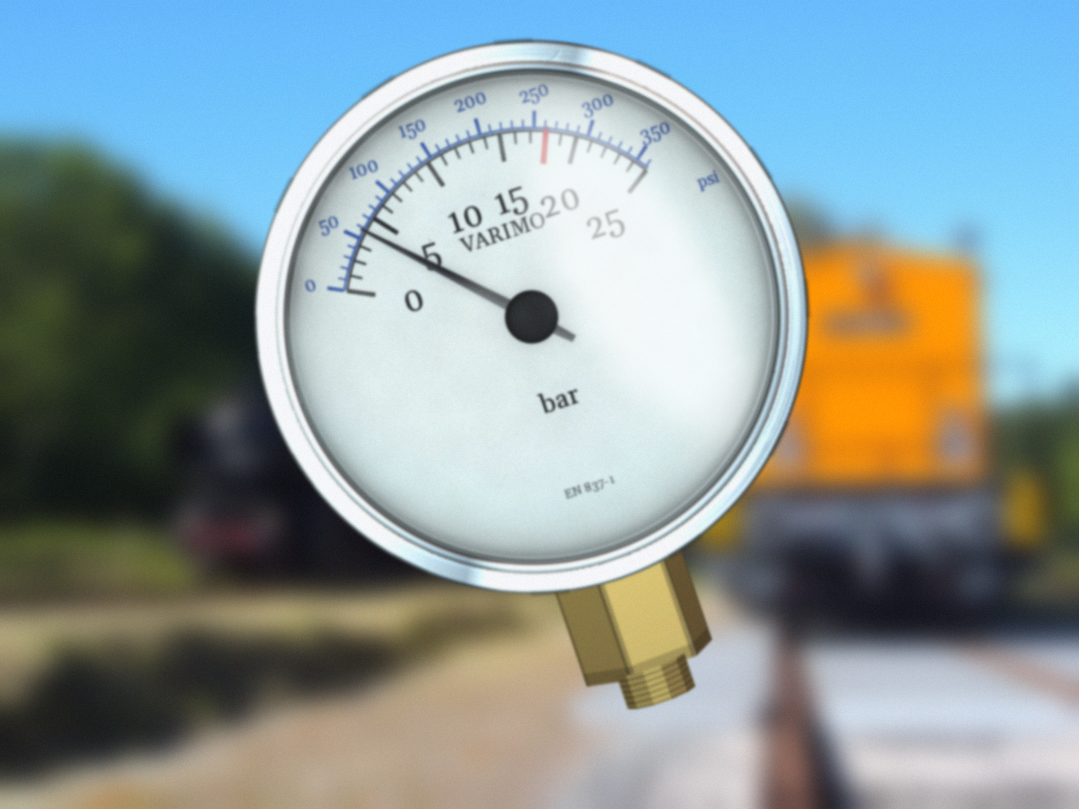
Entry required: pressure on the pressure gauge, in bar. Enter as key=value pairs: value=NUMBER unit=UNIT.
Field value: value=4 unit=bar
